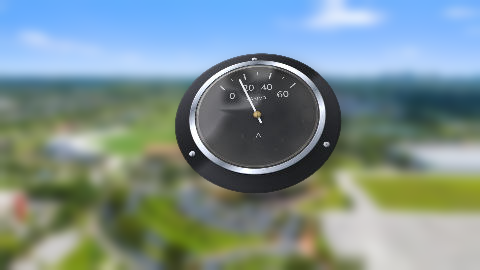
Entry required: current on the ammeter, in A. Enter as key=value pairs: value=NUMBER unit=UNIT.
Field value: value=15 unit=A
